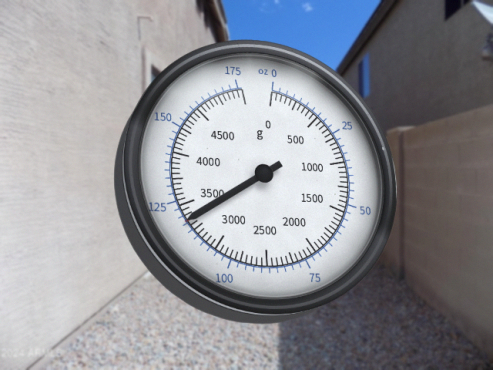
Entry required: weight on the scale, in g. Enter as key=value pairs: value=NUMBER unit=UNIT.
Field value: value=3350 unit=g
